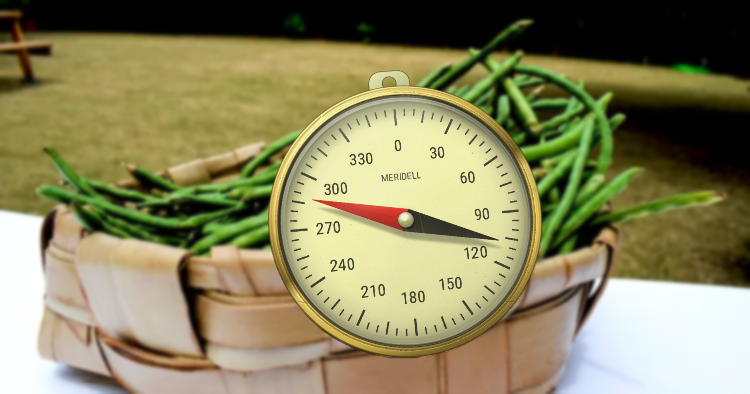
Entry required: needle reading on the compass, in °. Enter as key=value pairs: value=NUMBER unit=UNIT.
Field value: value=287.5 unit=°
